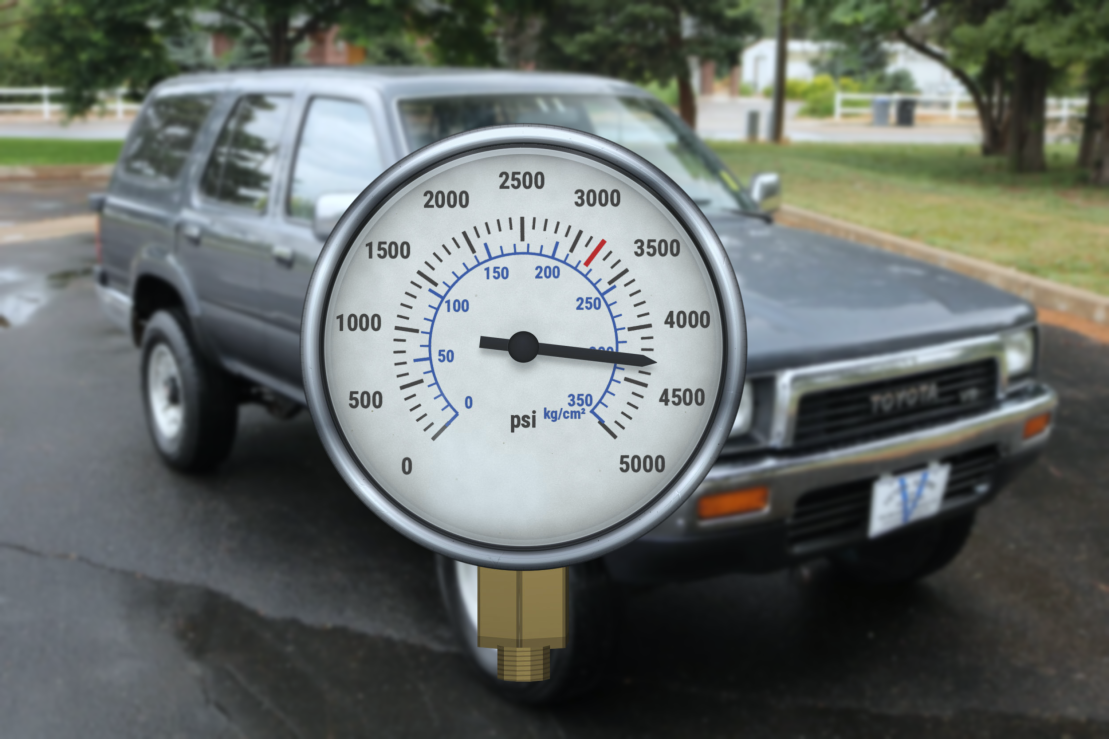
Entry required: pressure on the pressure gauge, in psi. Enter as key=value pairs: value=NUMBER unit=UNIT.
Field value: value=4300 unit=psi
